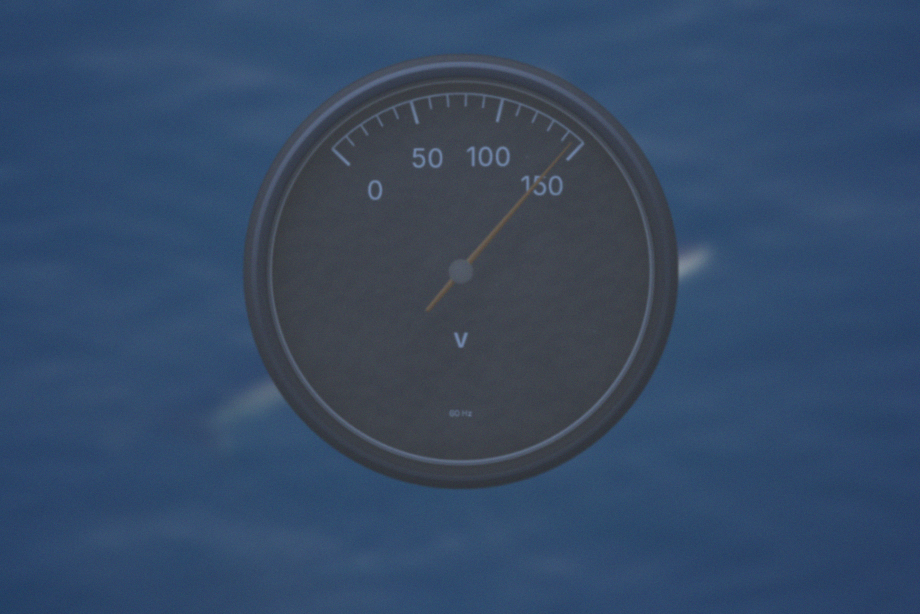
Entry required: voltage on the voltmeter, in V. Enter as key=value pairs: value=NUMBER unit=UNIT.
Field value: value=145 unit=V
